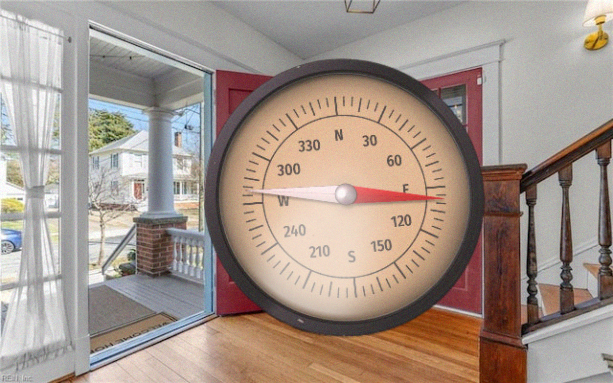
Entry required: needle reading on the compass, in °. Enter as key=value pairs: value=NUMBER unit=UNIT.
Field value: value=97.5 unit=°
